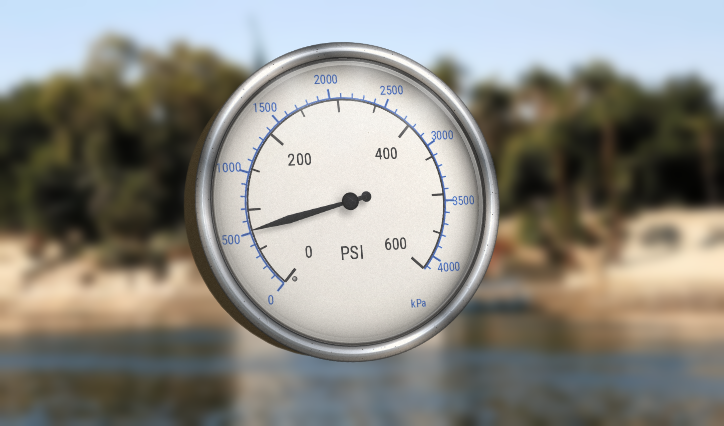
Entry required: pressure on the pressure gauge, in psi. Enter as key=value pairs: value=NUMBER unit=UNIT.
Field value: value=75 unit=psi
